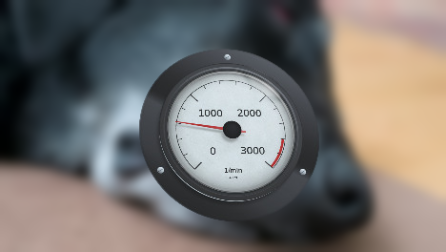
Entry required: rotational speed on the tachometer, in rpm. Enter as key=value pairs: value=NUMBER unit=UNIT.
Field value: value=600 unit=rpm
